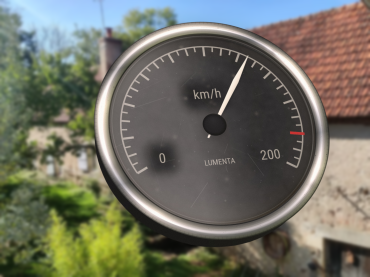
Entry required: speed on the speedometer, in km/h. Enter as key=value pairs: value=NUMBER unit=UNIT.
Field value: value=125 unit=km/h
